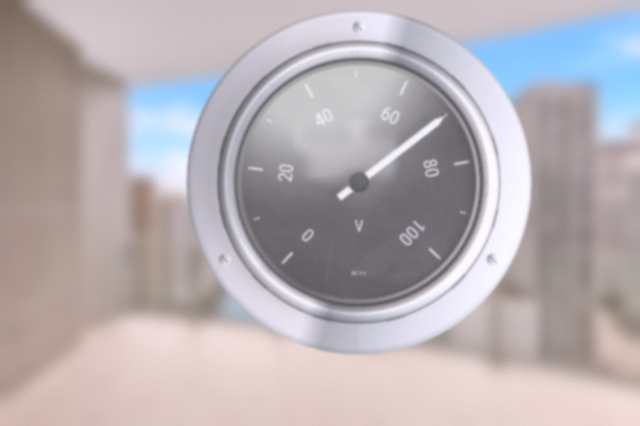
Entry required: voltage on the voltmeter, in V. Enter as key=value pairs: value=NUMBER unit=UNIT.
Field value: value=70 unit=V
